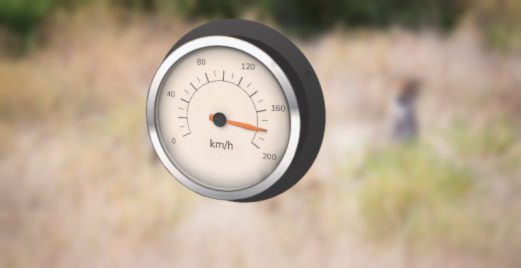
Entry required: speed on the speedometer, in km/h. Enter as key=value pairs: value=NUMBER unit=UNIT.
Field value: value=180 unit=km/h
